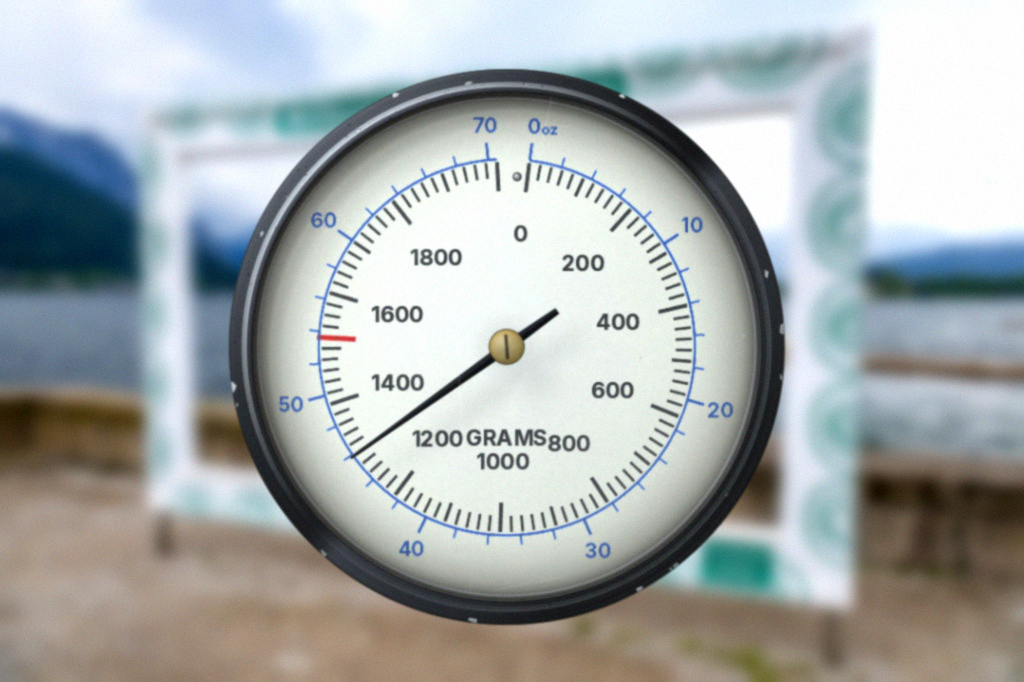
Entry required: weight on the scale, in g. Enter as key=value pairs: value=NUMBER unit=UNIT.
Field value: value=1300 unit=g
